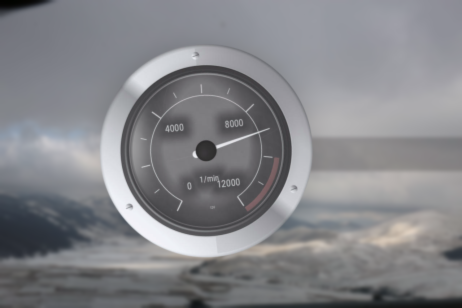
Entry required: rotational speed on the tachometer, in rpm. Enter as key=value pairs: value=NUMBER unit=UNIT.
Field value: value=9000 unit=rpm
